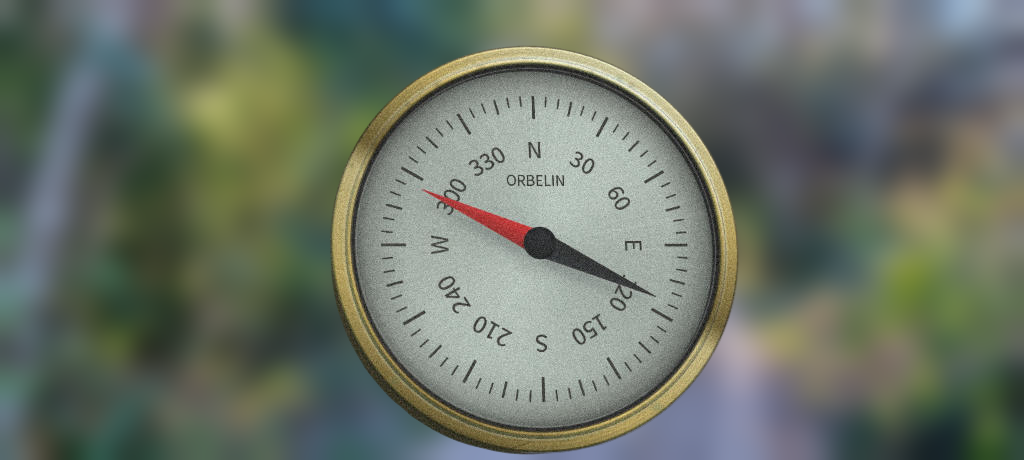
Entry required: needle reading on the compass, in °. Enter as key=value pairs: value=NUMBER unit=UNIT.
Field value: value=295 unit=°
